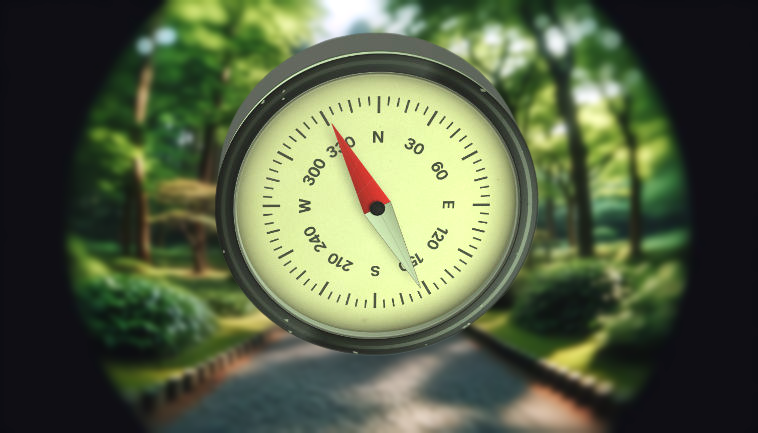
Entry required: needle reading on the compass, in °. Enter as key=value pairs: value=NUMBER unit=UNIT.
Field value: value=332.5 unit=°
